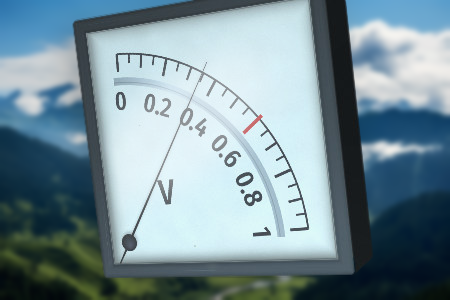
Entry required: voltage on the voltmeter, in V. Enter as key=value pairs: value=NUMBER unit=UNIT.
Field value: value=0.35 unit=V
